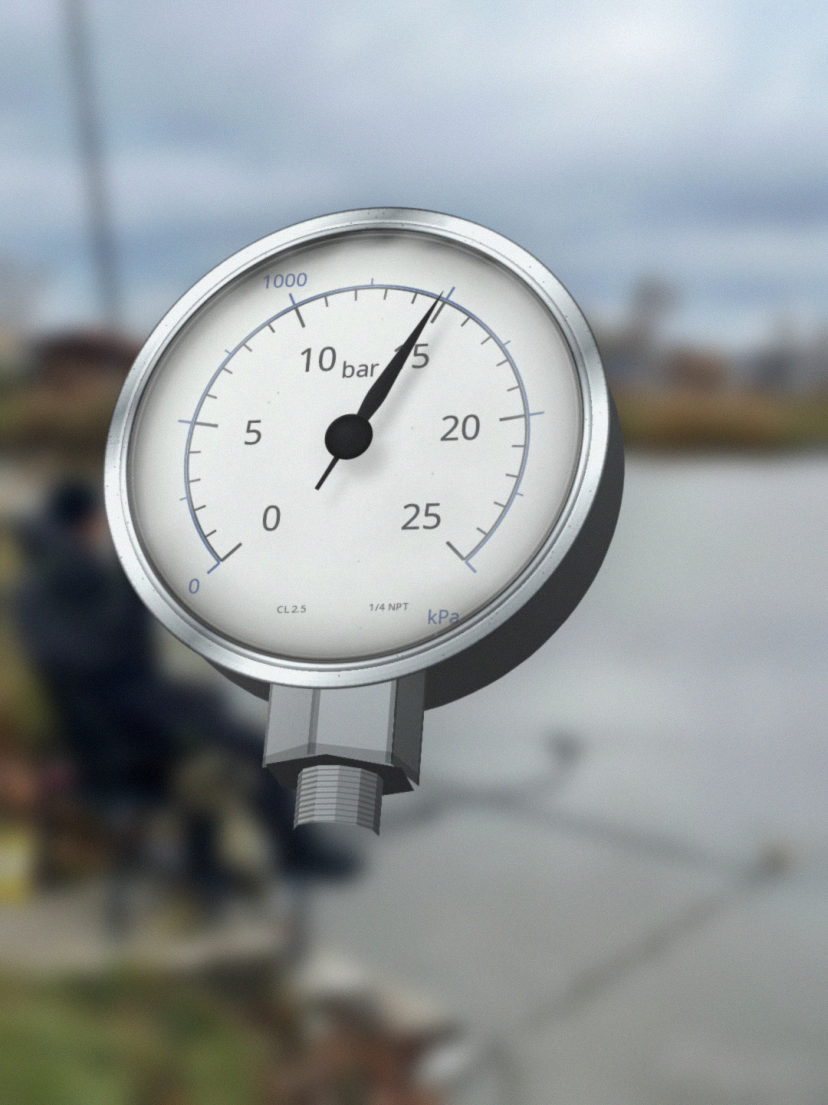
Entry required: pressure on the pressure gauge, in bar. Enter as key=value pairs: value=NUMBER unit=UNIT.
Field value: value=15 unit=bar
